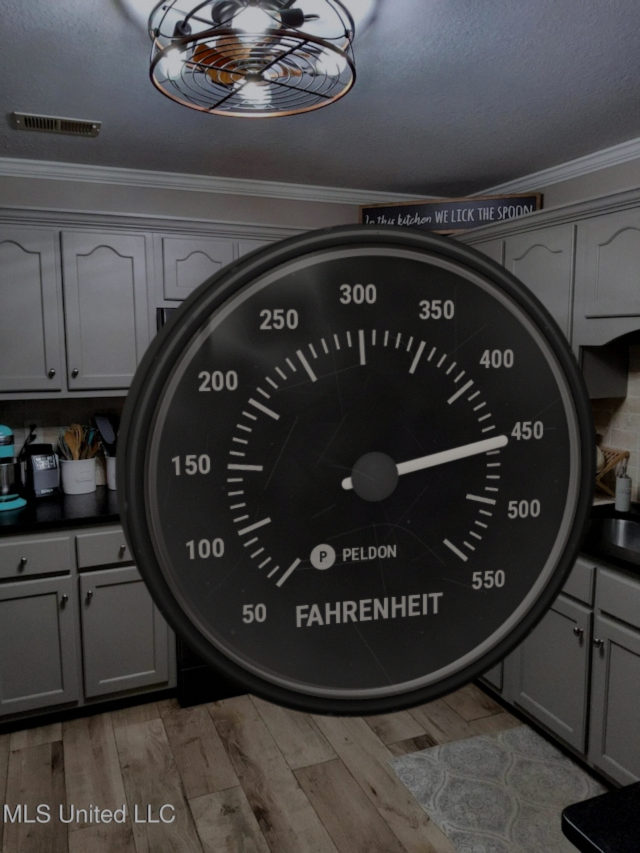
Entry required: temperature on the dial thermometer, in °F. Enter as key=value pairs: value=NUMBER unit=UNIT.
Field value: value=450 unit=°F
